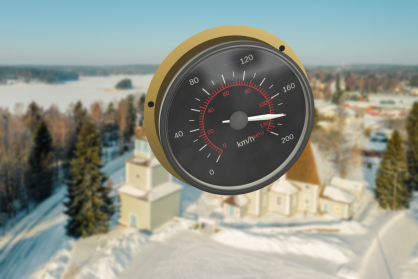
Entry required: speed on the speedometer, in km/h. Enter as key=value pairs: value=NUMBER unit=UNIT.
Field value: value=180 unit=km/h
